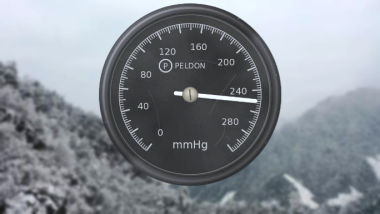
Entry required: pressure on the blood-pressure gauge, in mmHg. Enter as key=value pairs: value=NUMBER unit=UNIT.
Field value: value=250 unit=mmHg
